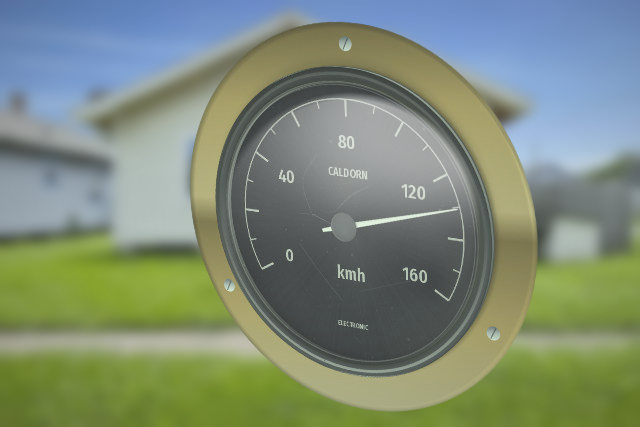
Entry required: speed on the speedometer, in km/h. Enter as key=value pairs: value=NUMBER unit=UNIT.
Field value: value=130 unit=km/h
